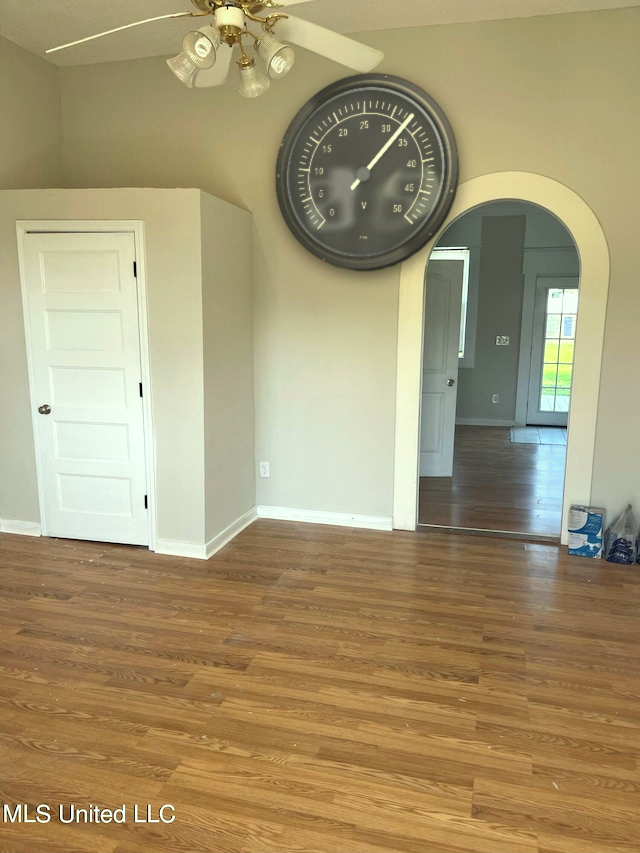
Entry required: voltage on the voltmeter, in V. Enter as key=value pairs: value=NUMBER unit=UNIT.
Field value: value=33 unit=V
